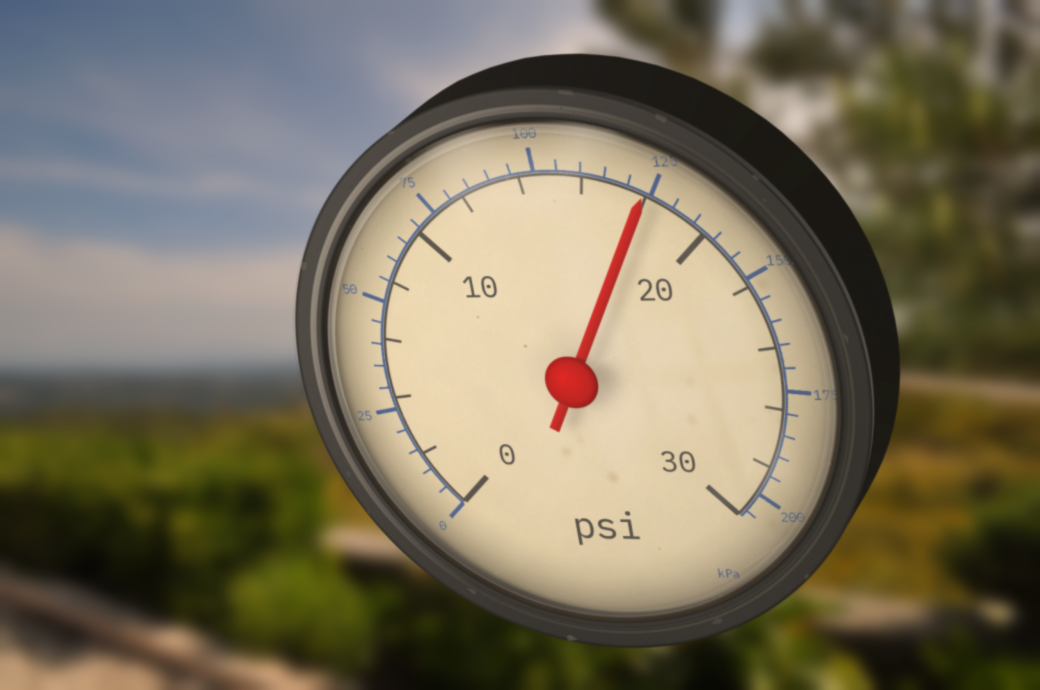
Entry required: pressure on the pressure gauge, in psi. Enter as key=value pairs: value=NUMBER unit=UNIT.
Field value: value=18 unit=psi
